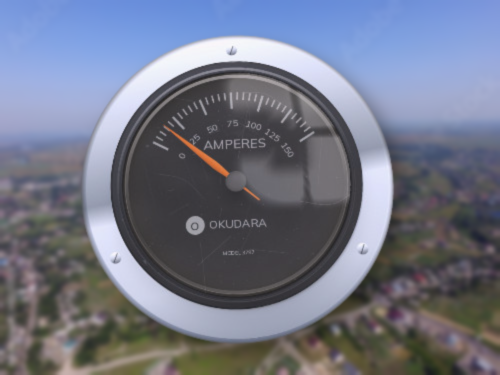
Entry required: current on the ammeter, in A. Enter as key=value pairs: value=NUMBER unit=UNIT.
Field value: value=15 unit=A
